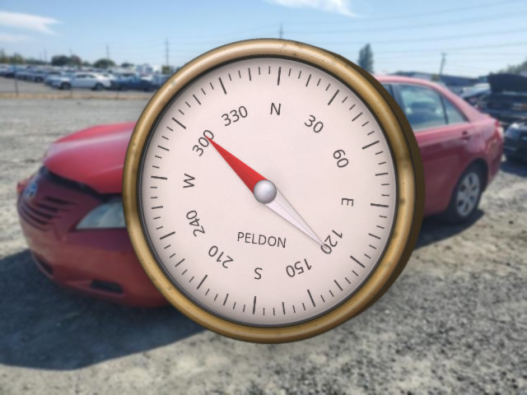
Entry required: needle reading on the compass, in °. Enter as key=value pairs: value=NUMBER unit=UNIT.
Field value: value=305 unit=°
